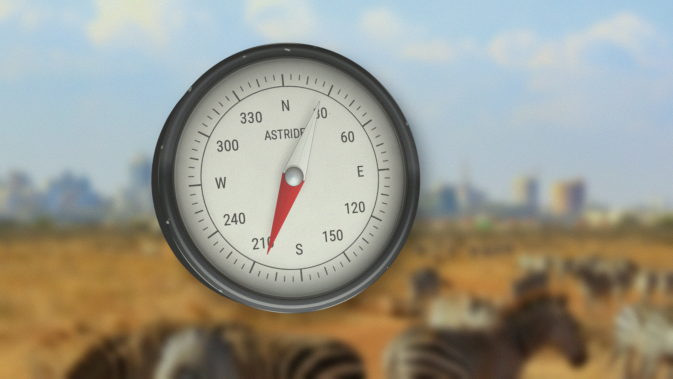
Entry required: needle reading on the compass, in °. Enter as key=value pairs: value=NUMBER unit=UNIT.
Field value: value=205 unit=°
